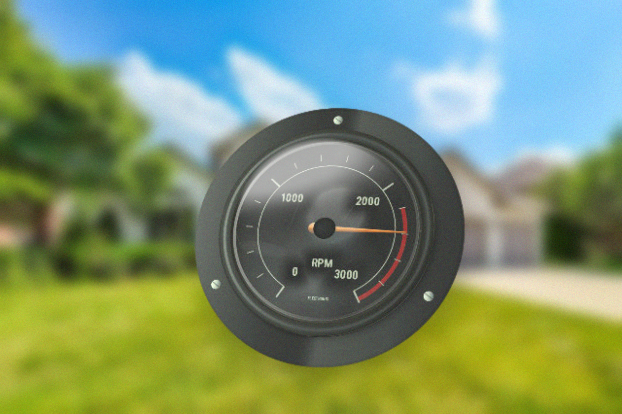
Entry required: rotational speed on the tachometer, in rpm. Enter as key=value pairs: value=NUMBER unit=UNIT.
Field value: value=2400 unit=rpm
